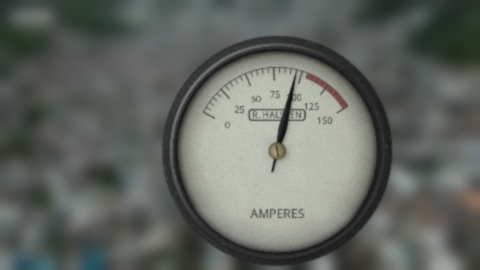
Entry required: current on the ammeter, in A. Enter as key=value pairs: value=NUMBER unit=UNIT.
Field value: value=95 unit=A
